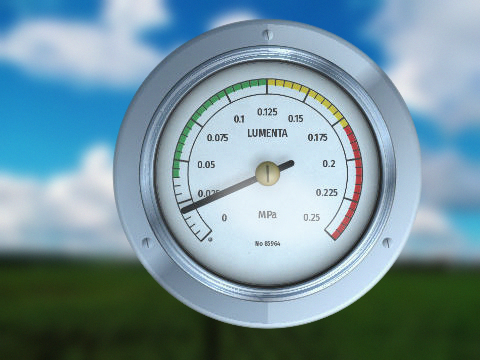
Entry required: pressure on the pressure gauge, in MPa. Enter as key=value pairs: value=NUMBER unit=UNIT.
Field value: value=0.02 unit=MPa
